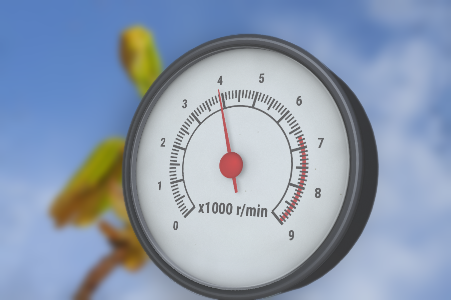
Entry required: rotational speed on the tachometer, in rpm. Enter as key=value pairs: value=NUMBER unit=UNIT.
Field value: value=4000 unit=rpm
